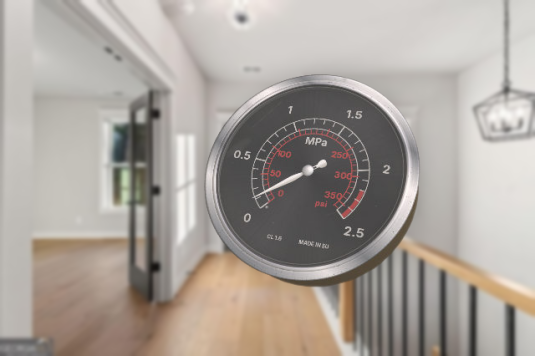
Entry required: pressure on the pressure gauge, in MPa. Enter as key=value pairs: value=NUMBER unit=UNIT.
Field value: value=0.1 unit=MPa
